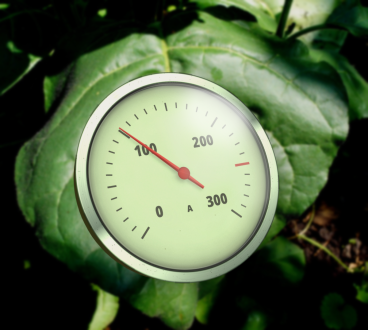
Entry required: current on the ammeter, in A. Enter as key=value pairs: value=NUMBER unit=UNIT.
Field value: value=100 unit=A
